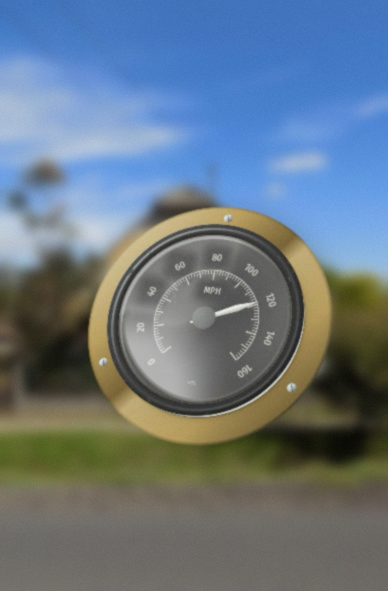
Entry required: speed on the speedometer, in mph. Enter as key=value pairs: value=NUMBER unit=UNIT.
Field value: value=120 unit=mph
